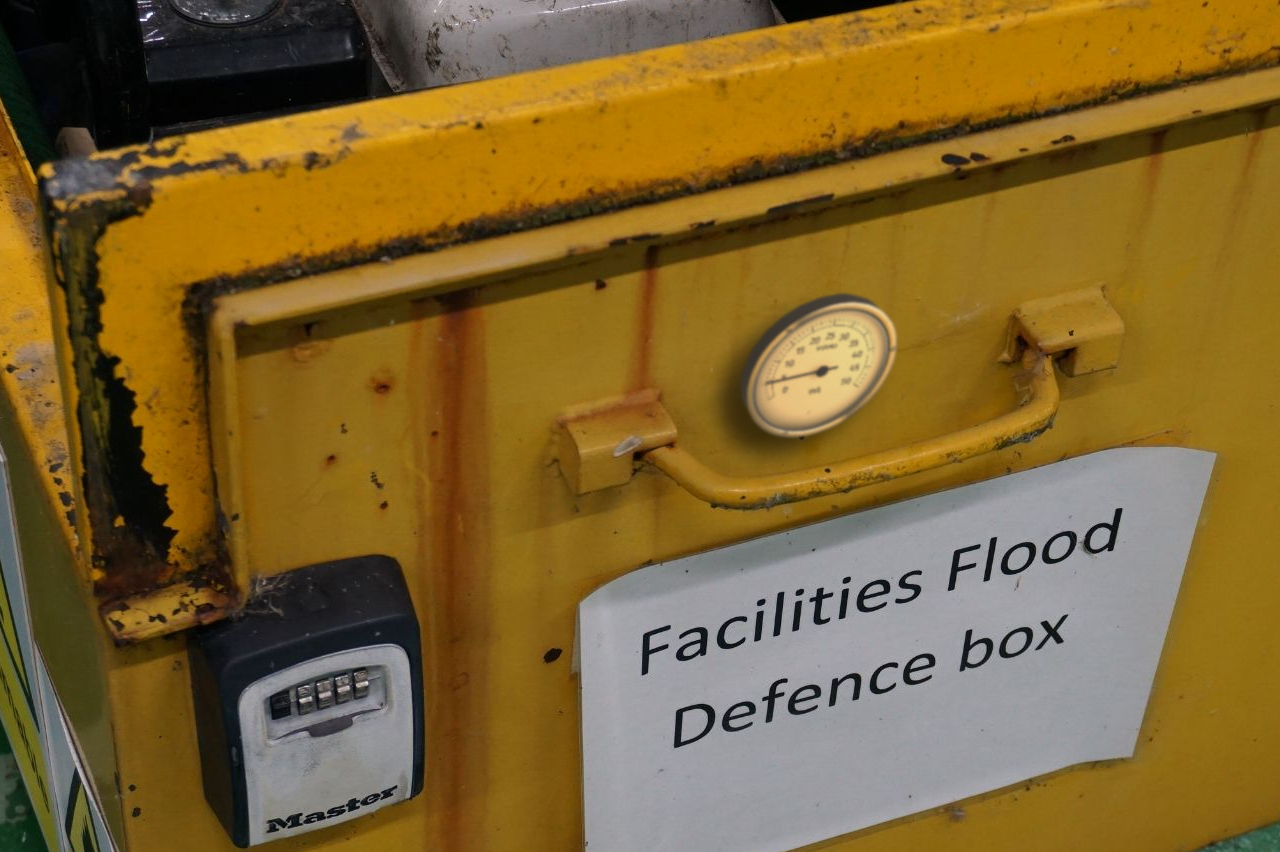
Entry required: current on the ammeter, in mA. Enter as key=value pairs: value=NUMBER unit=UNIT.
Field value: value=5 unit=mA
